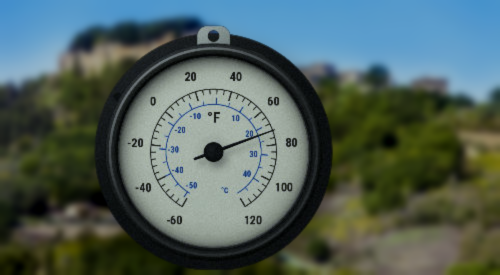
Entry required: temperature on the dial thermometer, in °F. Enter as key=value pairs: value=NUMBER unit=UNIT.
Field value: value=72 unit=°F
